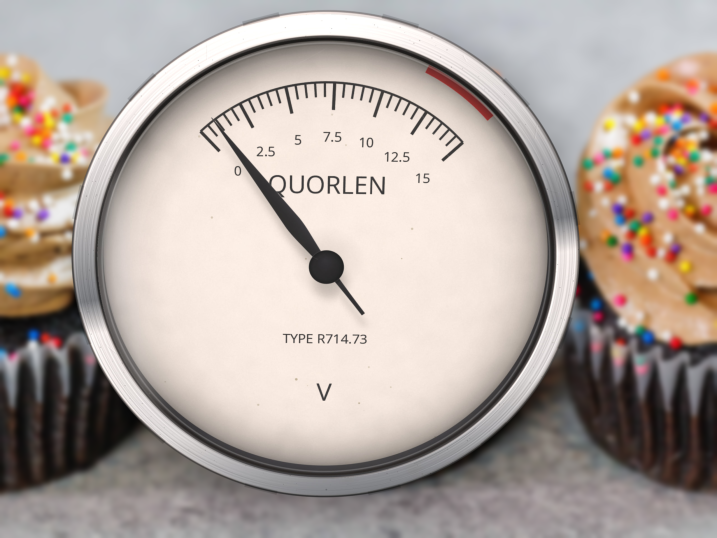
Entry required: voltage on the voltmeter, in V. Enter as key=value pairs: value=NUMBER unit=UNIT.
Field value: value=1 unit=V
